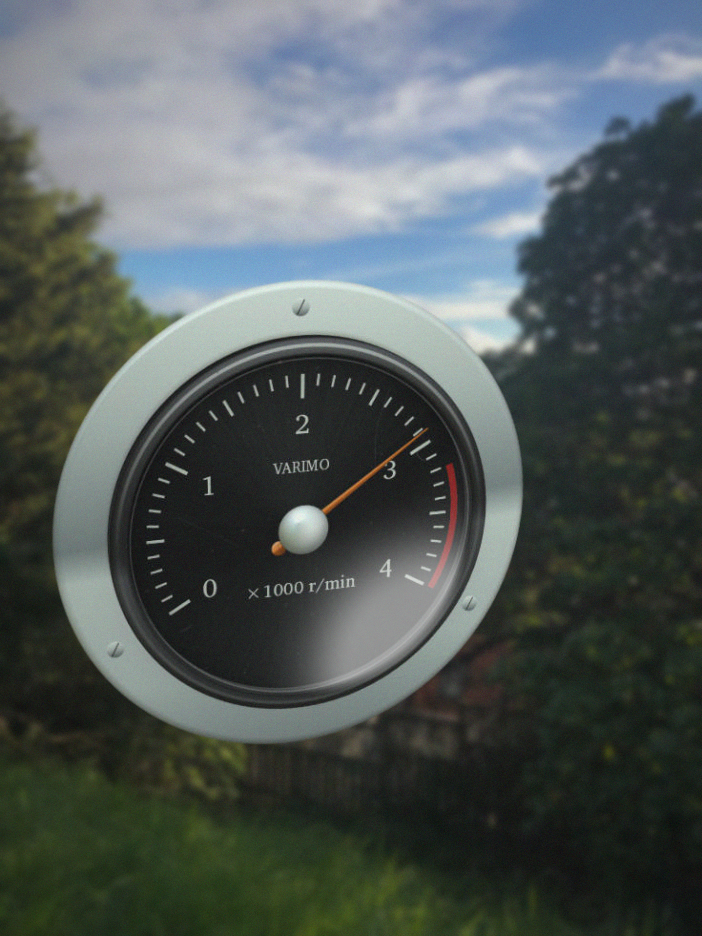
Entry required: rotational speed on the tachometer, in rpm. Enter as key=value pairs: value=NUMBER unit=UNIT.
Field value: value=2900 unit=rpm
